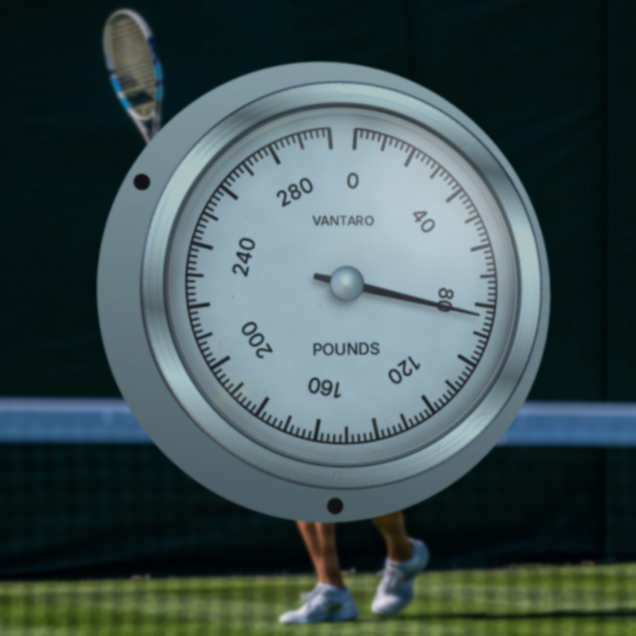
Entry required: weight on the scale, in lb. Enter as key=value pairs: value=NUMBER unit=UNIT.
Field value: value=84 unit=lb
